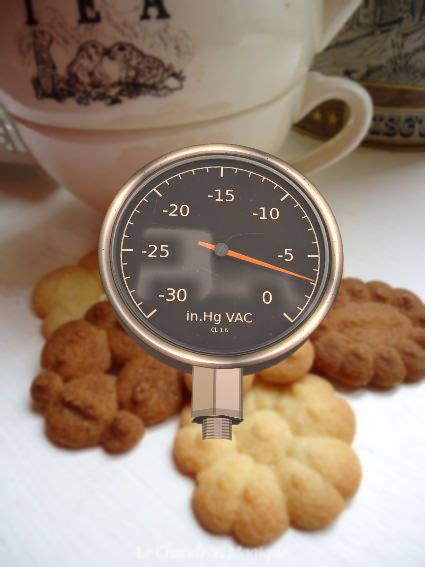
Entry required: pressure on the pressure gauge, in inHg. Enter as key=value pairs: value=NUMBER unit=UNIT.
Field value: value=-3 unit=inHg
